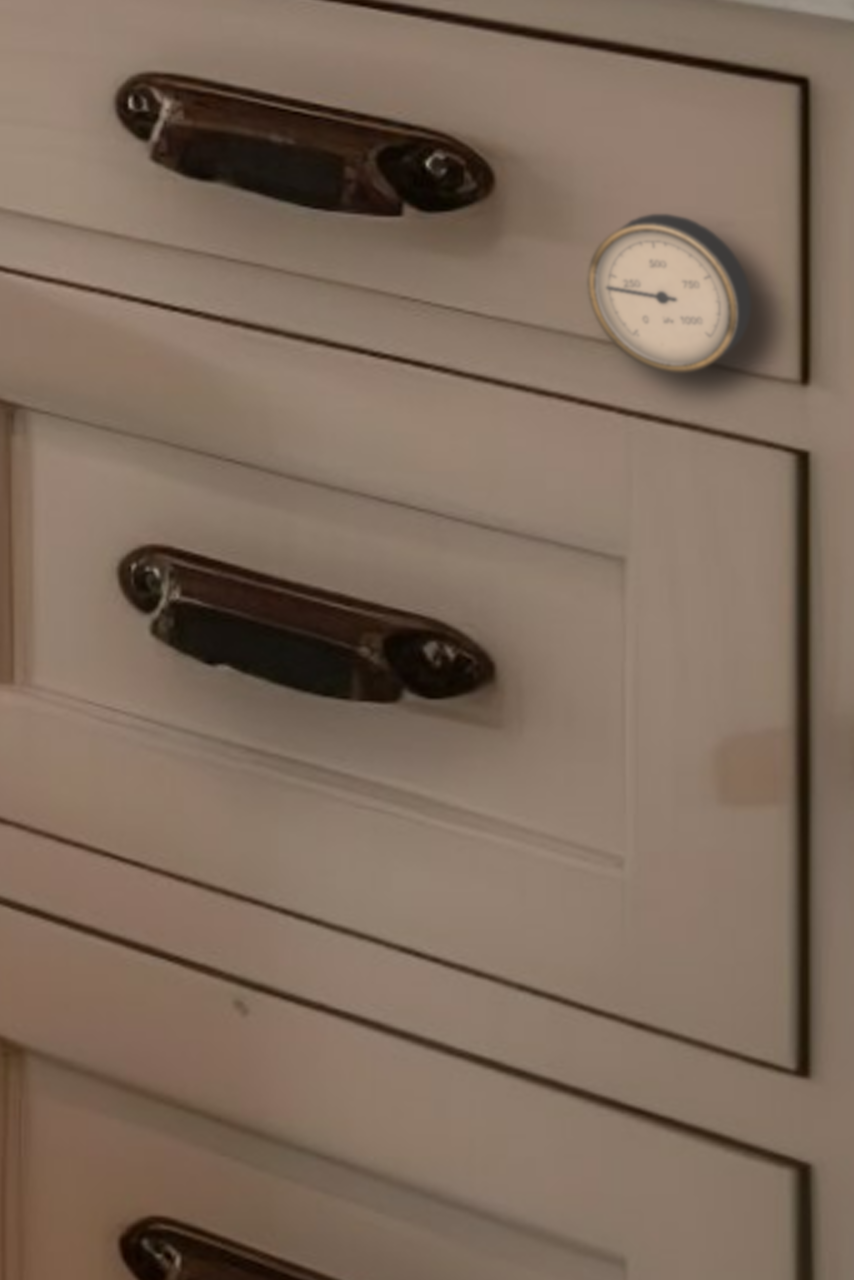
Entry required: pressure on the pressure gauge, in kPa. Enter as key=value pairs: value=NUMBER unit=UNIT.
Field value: value=200 unit=kPa
